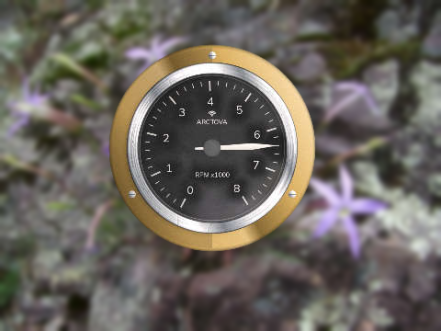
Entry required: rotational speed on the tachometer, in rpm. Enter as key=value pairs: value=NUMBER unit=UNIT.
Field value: value=6400 unit=rpm
